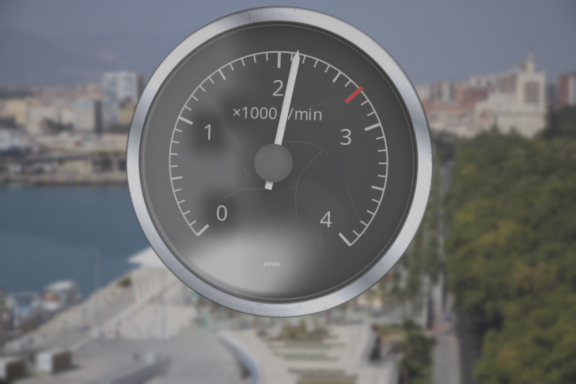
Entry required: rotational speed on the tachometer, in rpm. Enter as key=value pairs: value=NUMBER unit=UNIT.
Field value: value=2150 unit=rpm
